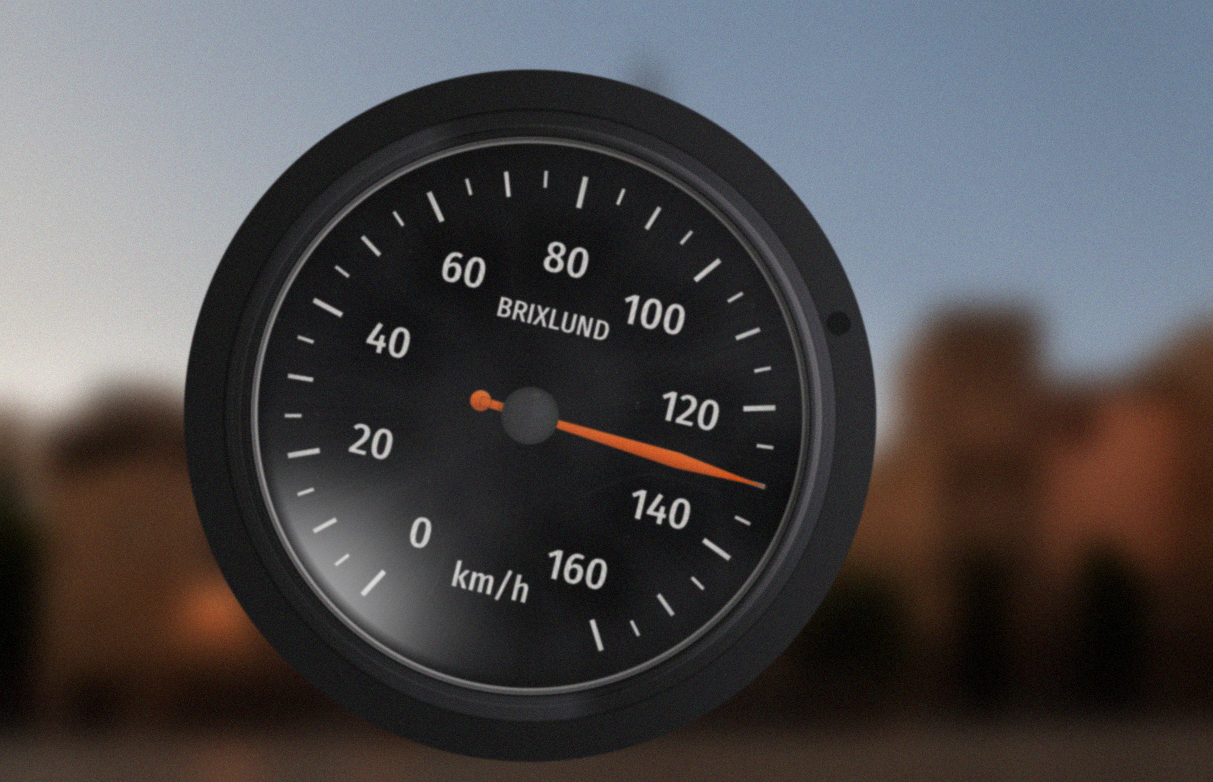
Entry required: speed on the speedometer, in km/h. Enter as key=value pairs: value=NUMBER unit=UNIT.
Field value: value=130 unit=km/h
